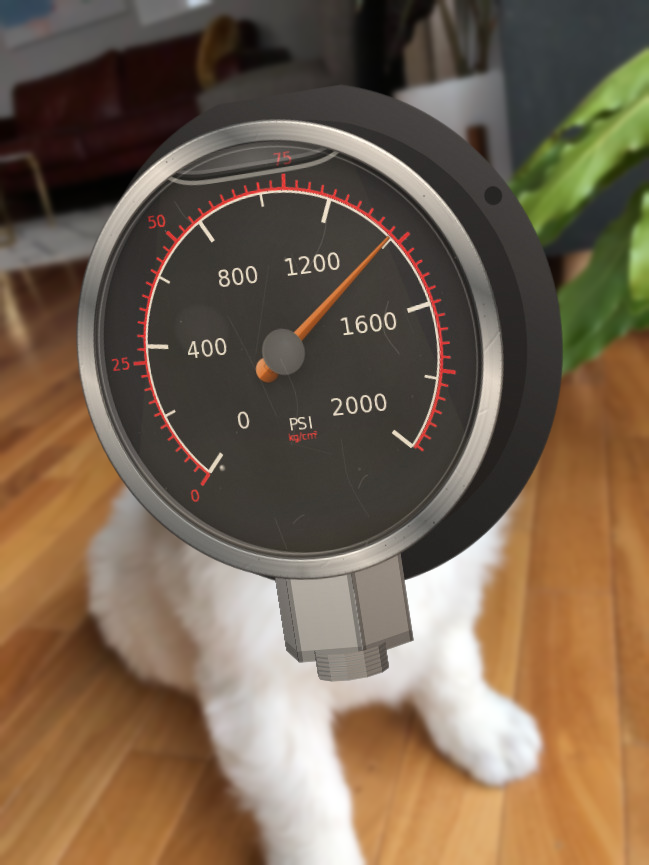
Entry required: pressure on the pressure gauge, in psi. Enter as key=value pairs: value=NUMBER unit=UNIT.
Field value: value=1400 unit=psi
